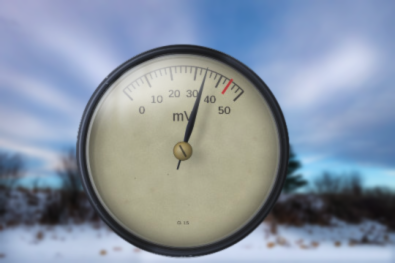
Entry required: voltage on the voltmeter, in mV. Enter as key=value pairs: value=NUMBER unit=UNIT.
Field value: value=34 unit=mV
